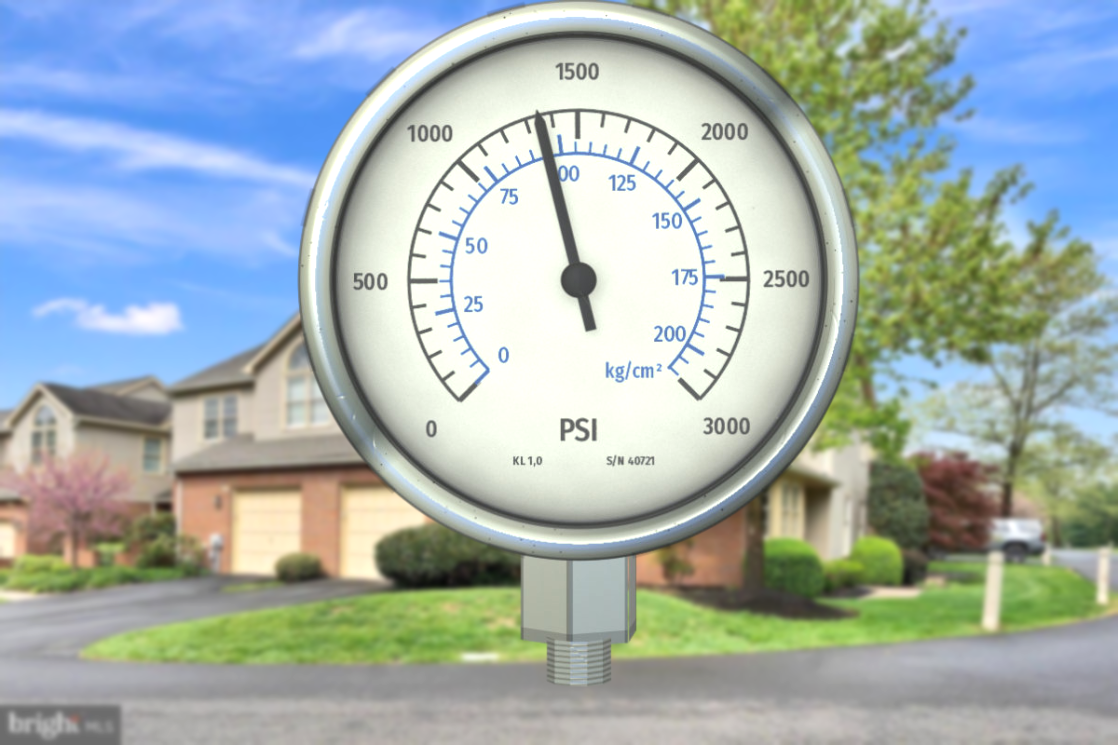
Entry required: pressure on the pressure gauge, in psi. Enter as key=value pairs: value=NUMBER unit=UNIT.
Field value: value=1350 unit=psi
